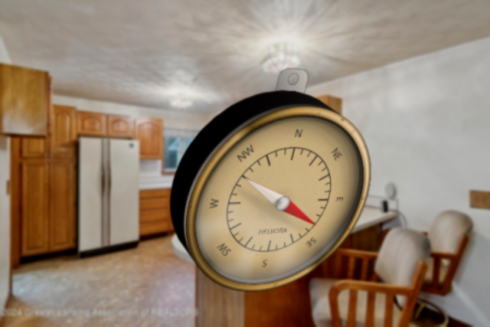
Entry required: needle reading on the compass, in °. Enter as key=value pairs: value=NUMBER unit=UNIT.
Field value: value=120 unit=°
